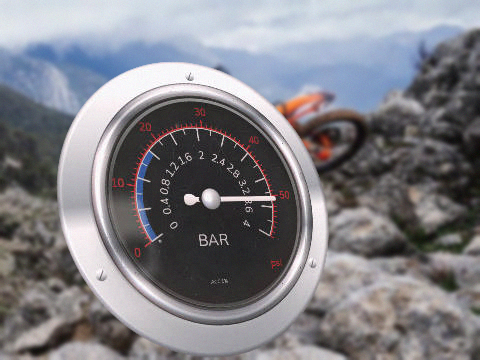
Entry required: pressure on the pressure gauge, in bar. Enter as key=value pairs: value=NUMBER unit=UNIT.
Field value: value=3.5 unit=bar
